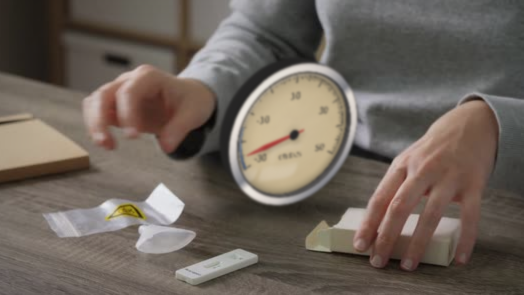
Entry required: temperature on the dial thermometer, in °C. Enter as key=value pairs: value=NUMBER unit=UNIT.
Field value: value=-25 unit=°C
